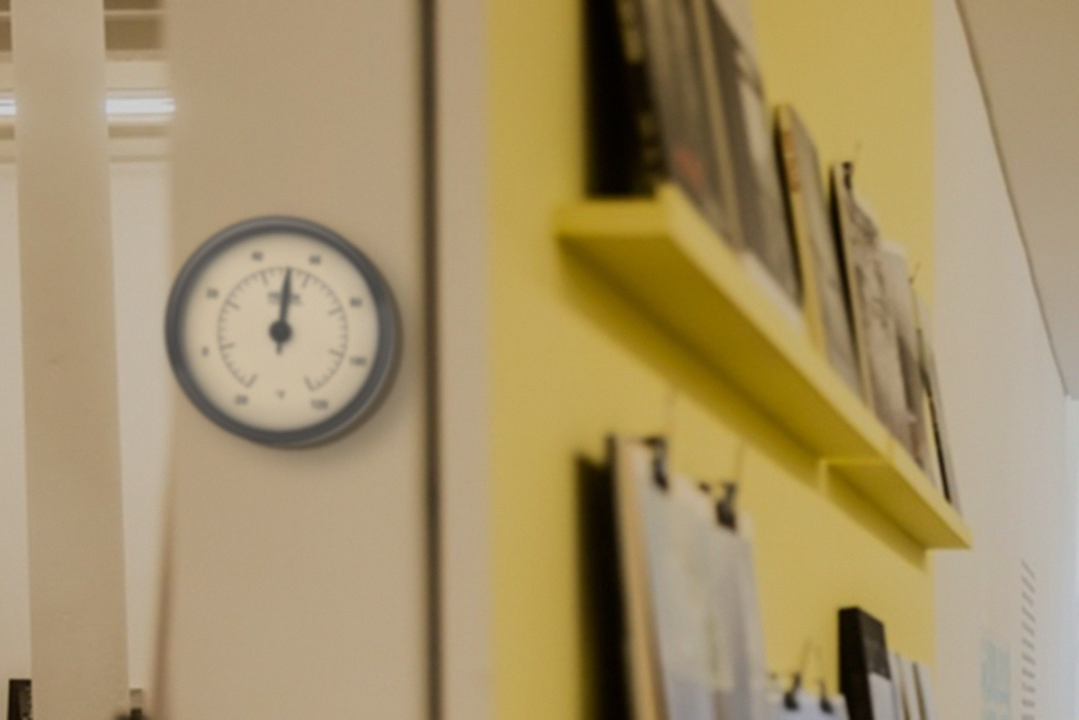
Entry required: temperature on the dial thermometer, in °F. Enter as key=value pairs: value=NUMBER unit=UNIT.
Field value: value=52 unit=°F
